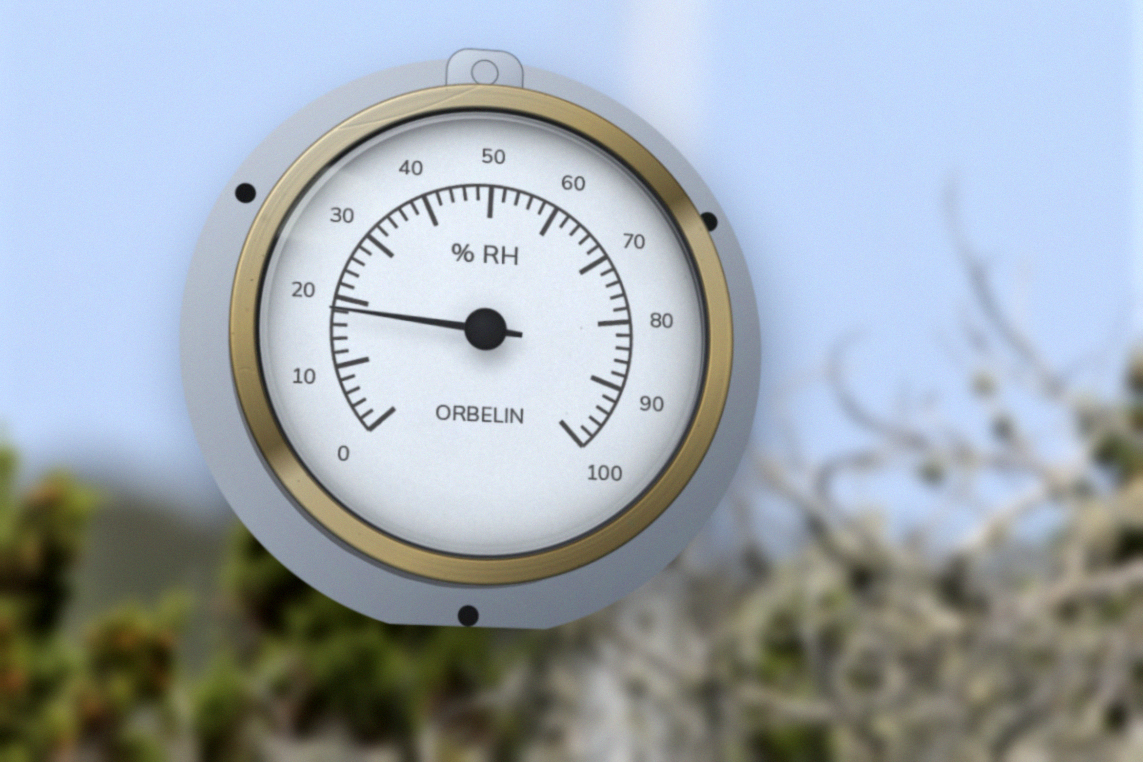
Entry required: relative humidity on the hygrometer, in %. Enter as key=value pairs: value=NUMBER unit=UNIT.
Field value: value=18 unit=%
